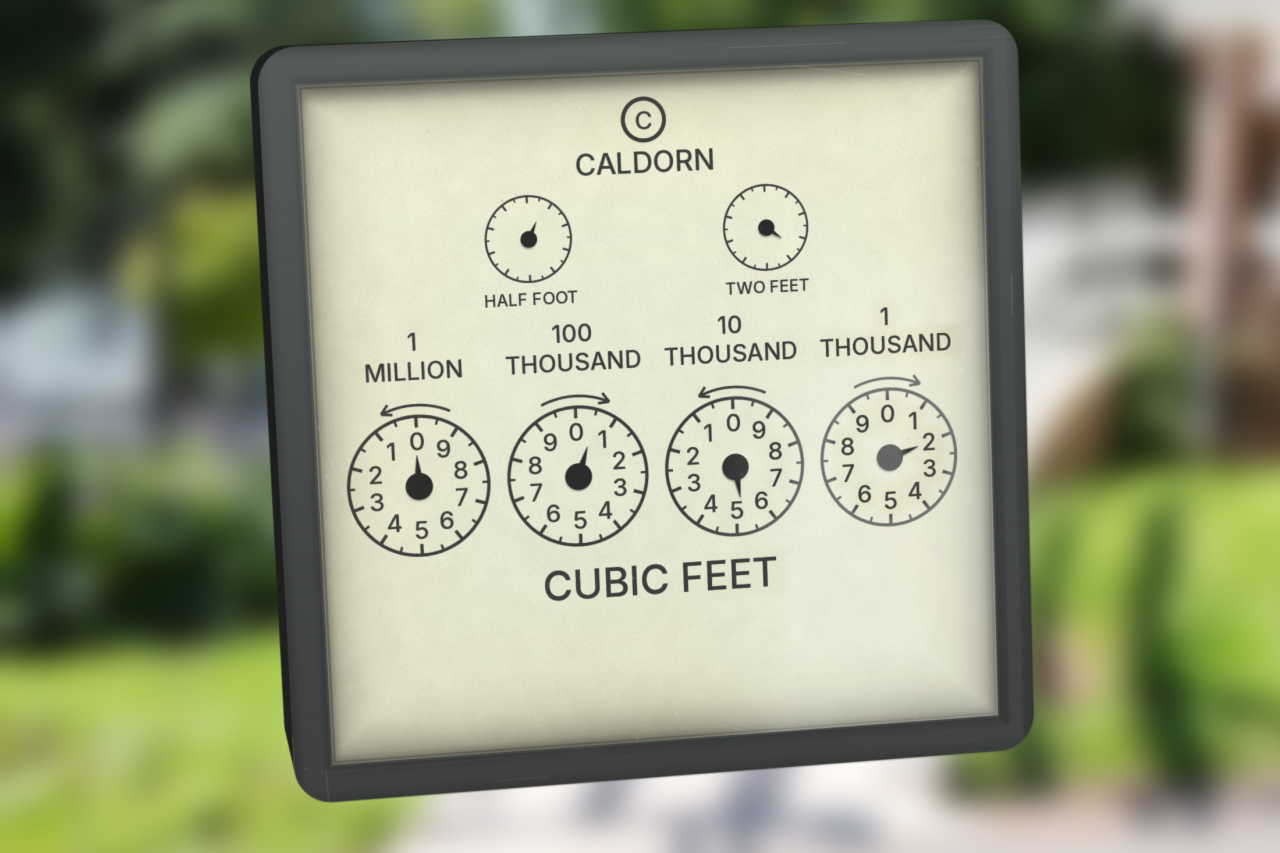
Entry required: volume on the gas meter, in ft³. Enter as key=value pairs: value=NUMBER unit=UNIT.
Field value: value=5200 unit=ft³
